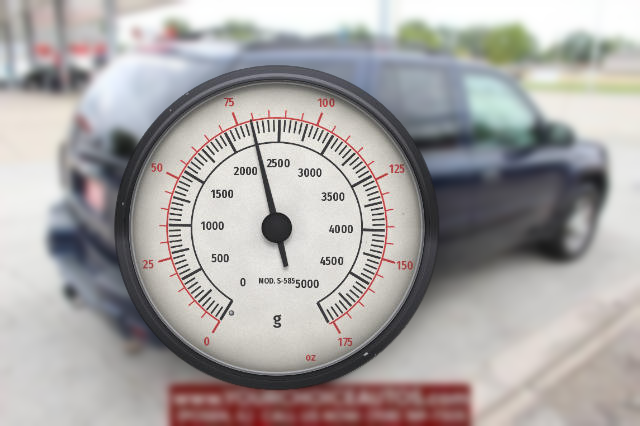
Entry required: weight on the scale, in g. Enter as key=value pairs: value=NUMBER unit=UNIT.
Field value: value=2250 unit=g
